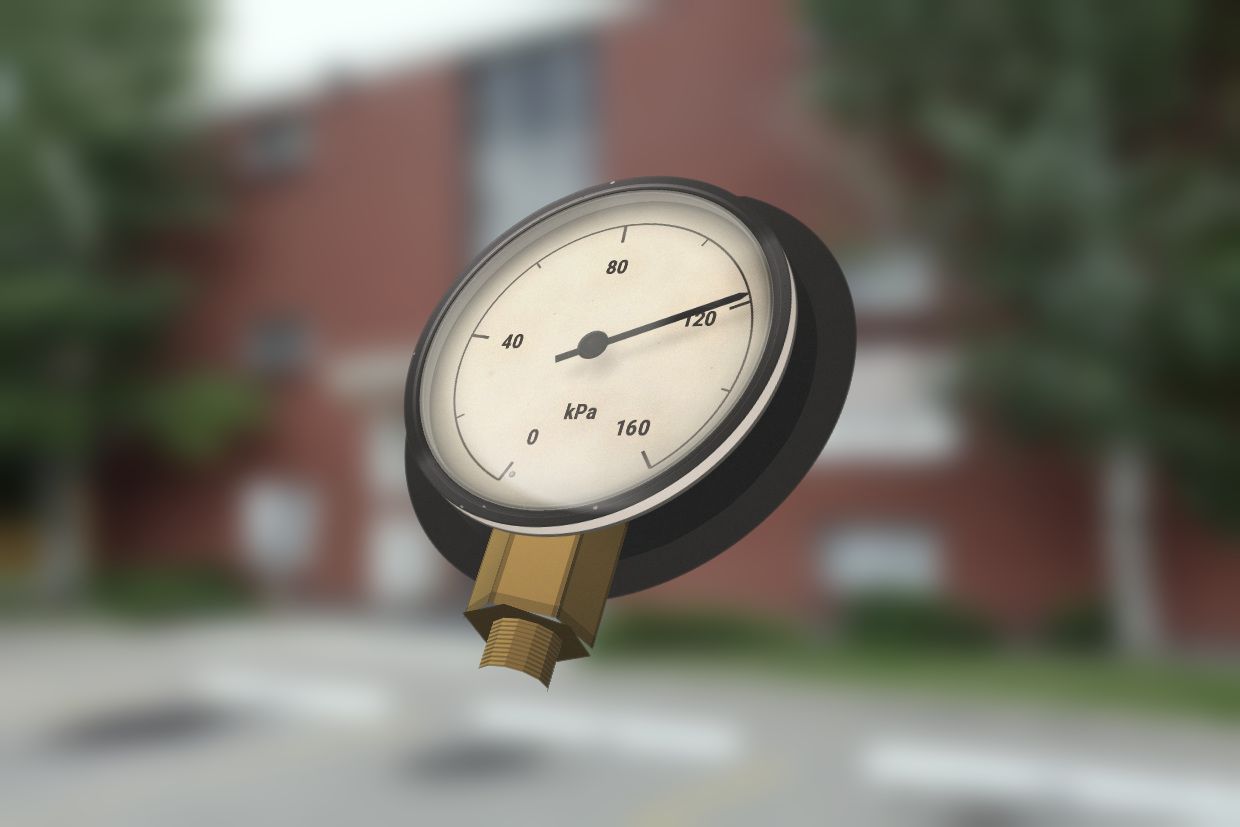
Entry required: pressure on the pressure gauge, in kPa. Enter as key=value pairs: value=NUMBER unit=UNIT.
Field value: value=120 unit=kPa
